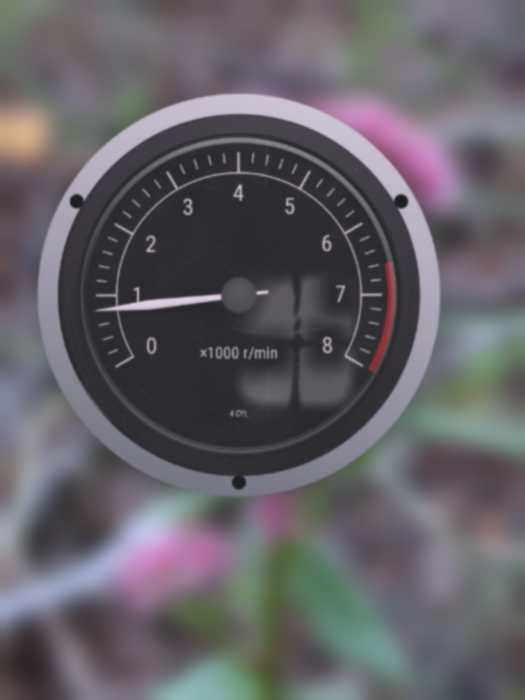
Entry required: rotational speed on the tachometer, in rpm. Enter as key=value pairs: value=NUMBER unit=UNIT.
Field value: value=800 unit=rpm
